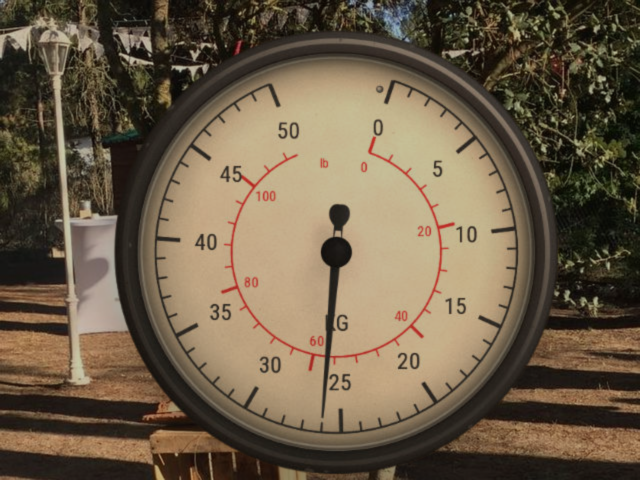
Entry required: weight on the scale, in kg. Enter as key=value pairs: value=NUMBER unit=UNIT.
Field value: value=26 unit=kg
